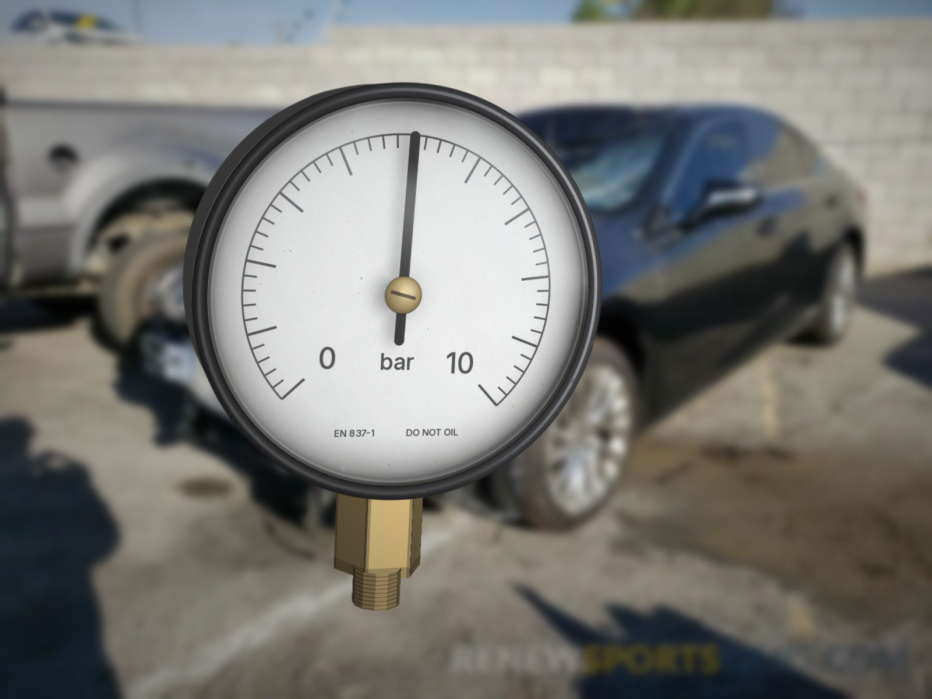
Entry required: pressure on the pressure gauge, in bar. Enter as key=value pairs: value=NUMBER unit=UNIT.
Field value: value=5 unit=bar
